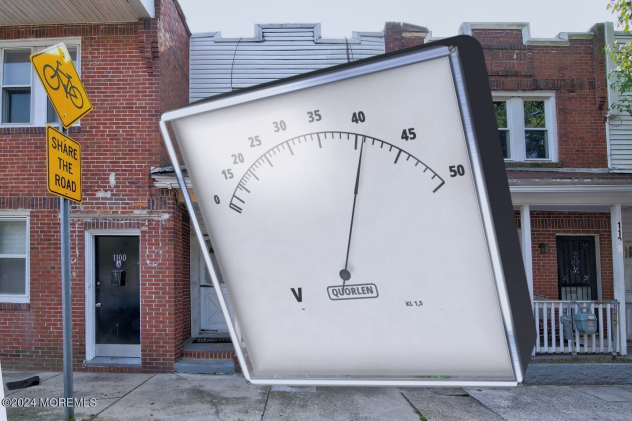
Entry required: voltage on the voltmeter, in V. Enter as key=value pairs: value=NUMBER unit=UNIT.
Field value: value=41 unit=V
